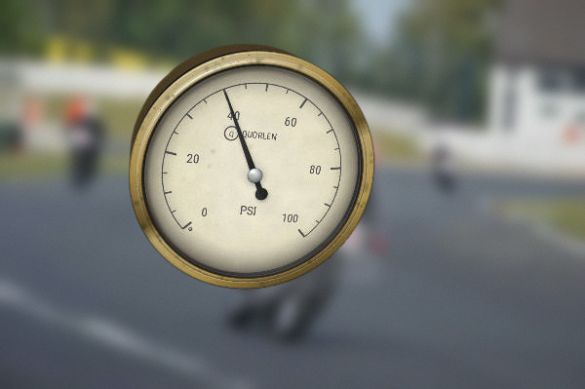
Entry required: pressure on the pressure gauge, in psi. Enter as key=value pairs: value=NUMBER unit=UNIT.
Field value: value=40 unit=psi
